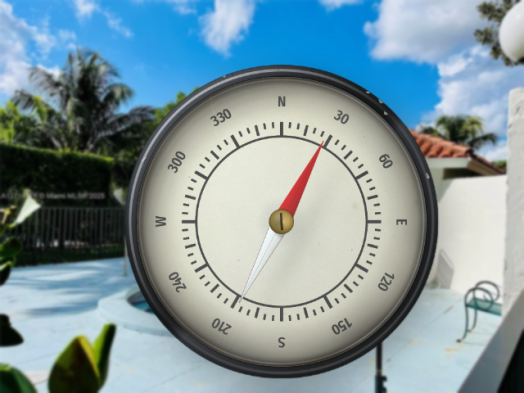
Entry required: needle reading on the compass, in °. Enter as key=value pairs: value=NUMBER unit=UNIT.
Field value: value=27.5 unit=°
